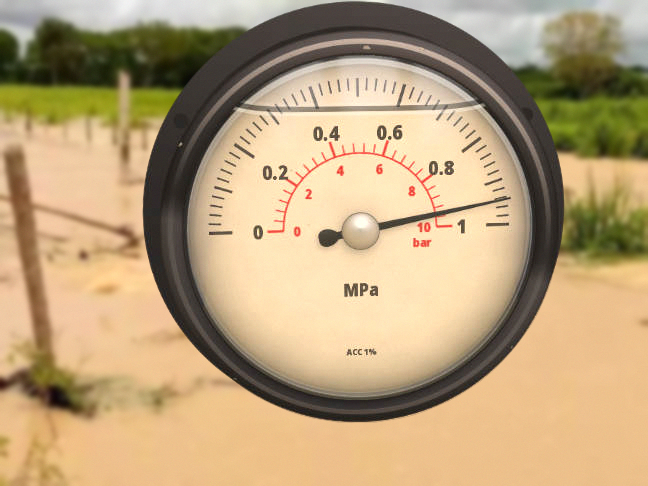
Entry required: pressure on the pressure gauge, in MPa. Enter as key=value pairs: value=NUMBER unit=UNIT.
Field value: value=0.94 unit=MPa
